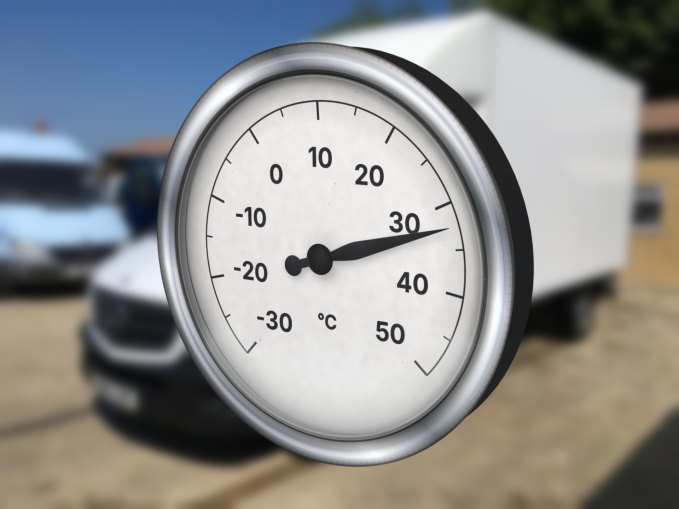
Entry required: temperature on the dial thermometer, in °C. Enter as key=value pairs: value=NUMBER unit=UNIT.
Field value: value=32.5 unit=°C
